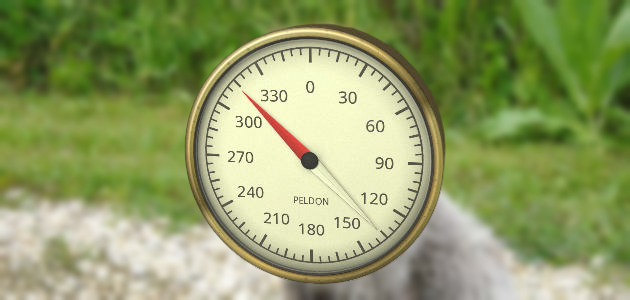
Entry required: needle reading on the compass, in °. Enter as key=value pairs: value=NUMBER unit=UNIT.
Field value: value=315 unit=°
